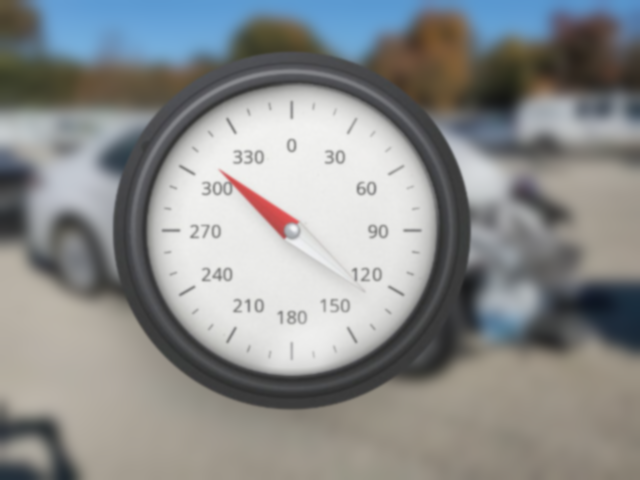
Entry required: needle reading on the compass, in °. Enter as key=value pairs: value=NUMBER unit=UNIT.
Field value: value=310 unit=°
